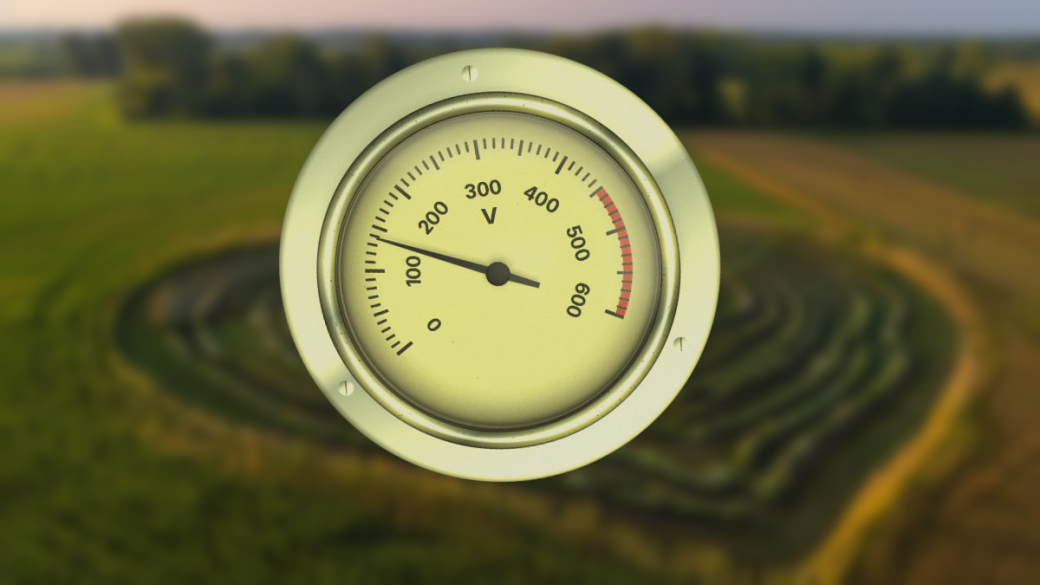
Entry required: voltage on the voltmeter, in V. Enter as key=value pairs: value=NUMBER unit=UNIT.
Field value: value=140 unit=V
